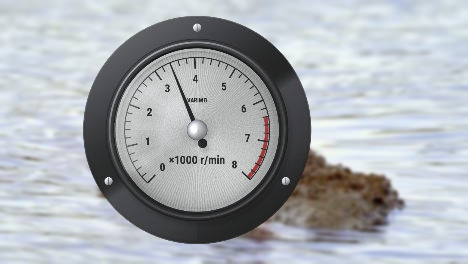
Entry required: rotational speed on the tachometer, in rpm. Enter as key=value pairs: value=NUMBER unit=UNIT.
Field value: value=3400 unit=rpm
